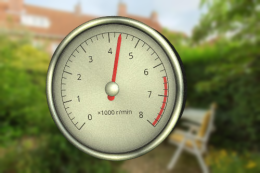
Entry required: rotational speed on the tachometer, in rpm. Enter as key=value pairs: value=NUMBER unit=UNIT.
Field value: value=4400 unit=rpm
